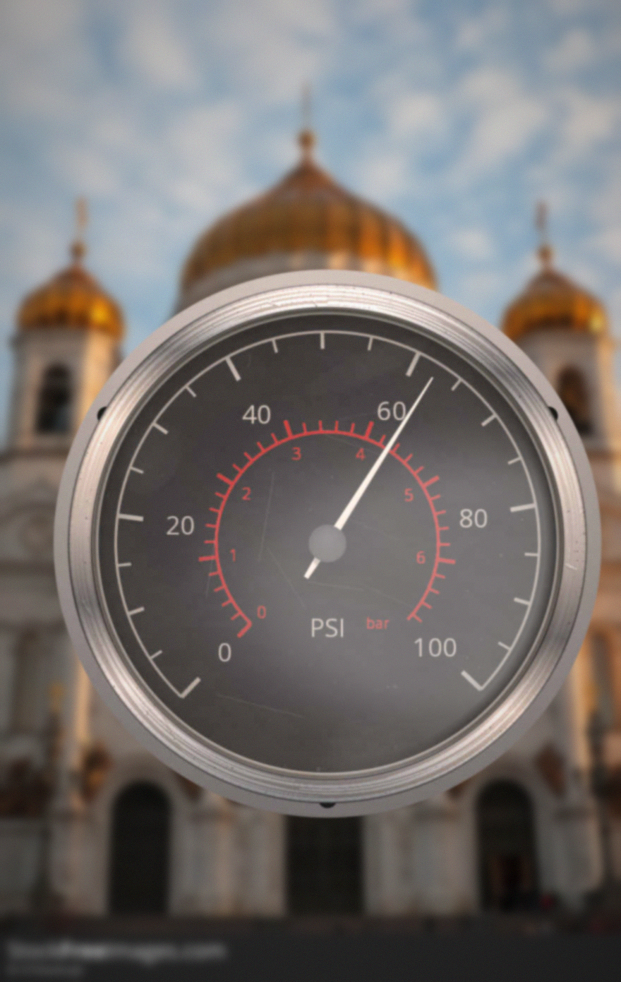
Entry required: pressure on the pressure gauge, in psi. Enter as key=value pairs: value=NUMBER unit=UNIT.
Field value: value=62.5 unit=psi
